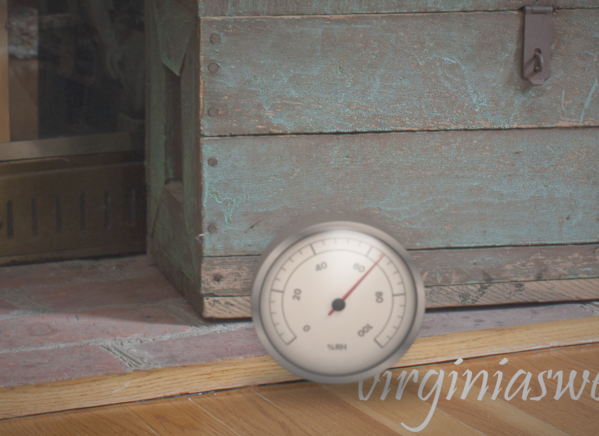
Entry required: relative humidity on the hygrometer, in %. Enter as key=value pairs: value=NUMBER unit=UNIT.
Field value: value=64 unit=%
